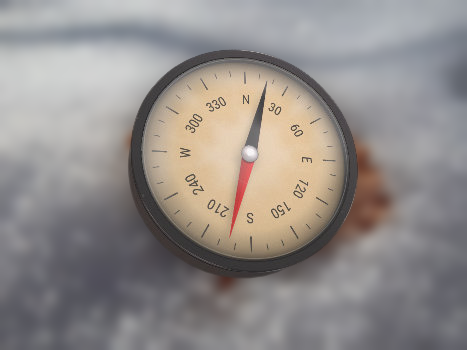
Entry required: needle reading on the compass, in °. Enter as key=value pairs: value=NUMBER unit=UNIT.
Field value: value=195 unit=°
